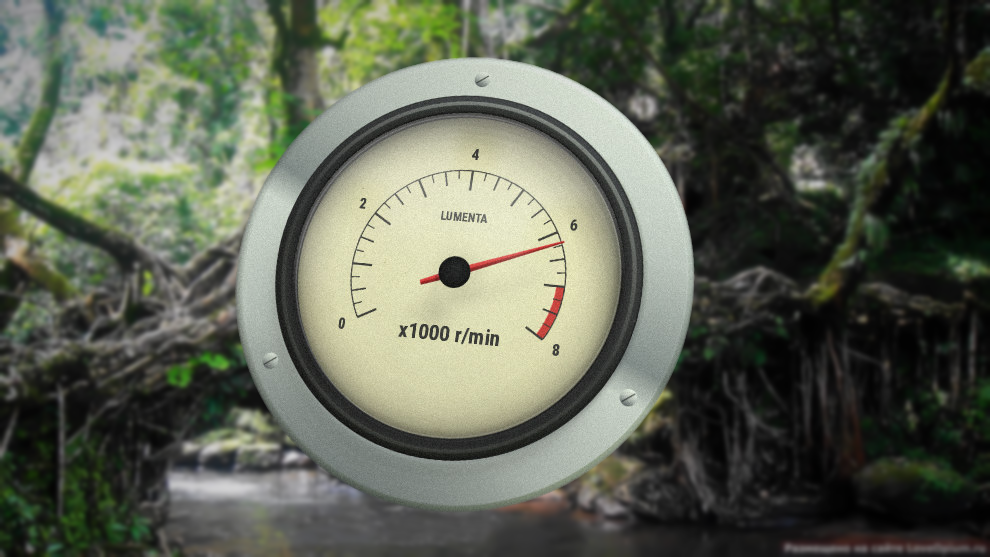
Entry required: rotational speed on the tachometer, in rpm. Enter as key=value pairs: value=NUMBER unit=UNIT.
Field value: value=6250 unit=rpm
